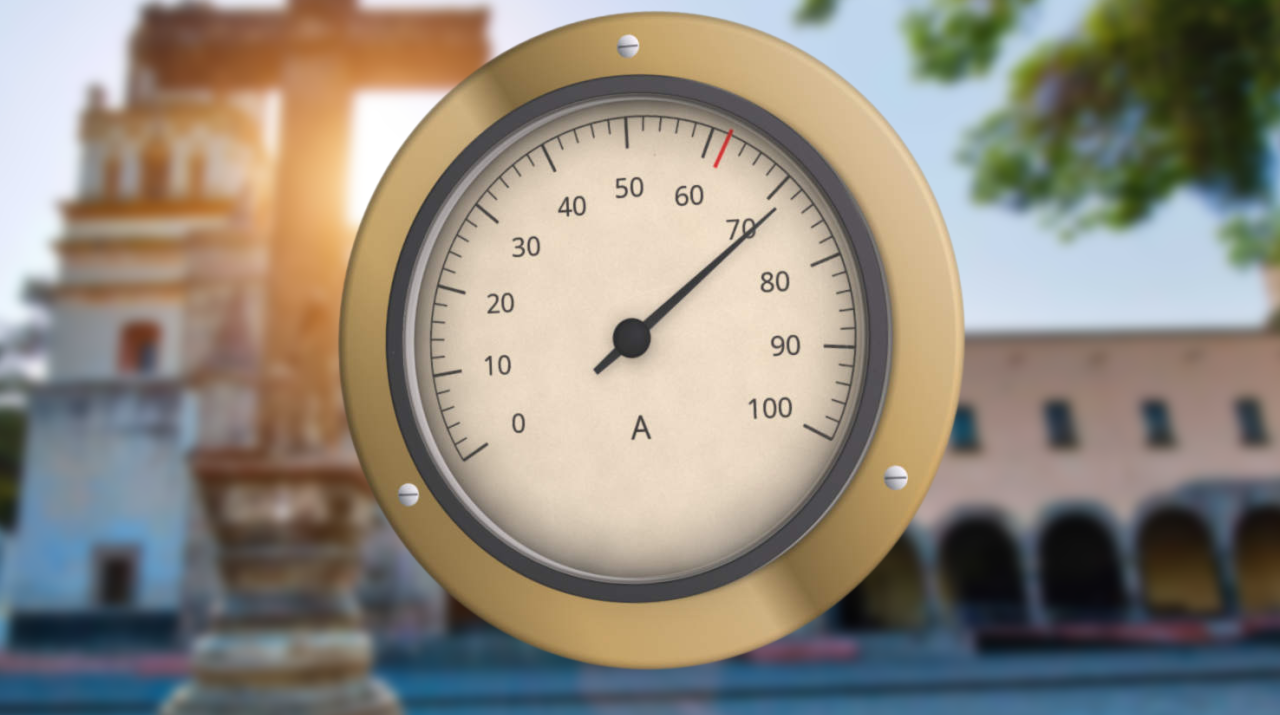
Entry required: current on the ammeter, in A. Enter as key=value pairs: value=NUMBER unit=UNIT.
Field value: value=72 unit=A
